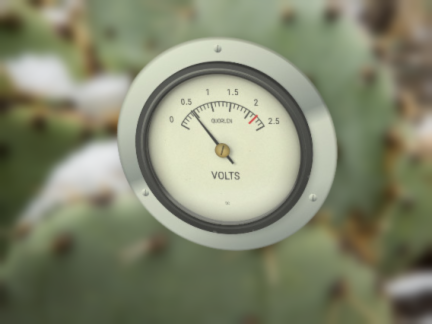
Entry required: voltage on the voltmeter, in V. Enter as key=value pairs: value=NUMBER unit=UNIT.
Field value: value=0.5 unit=V
